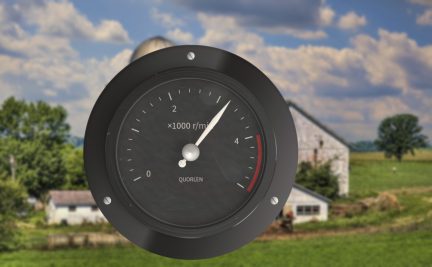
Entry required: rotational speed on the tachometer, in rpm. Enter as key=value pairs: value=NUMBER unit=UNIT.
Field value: value=3200 unit=rpm
